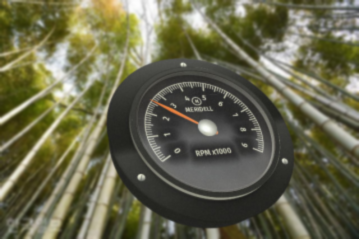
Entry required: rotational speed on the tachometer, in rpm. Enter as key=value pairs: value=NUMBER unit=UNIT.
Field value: value=2500 unit=rpm
